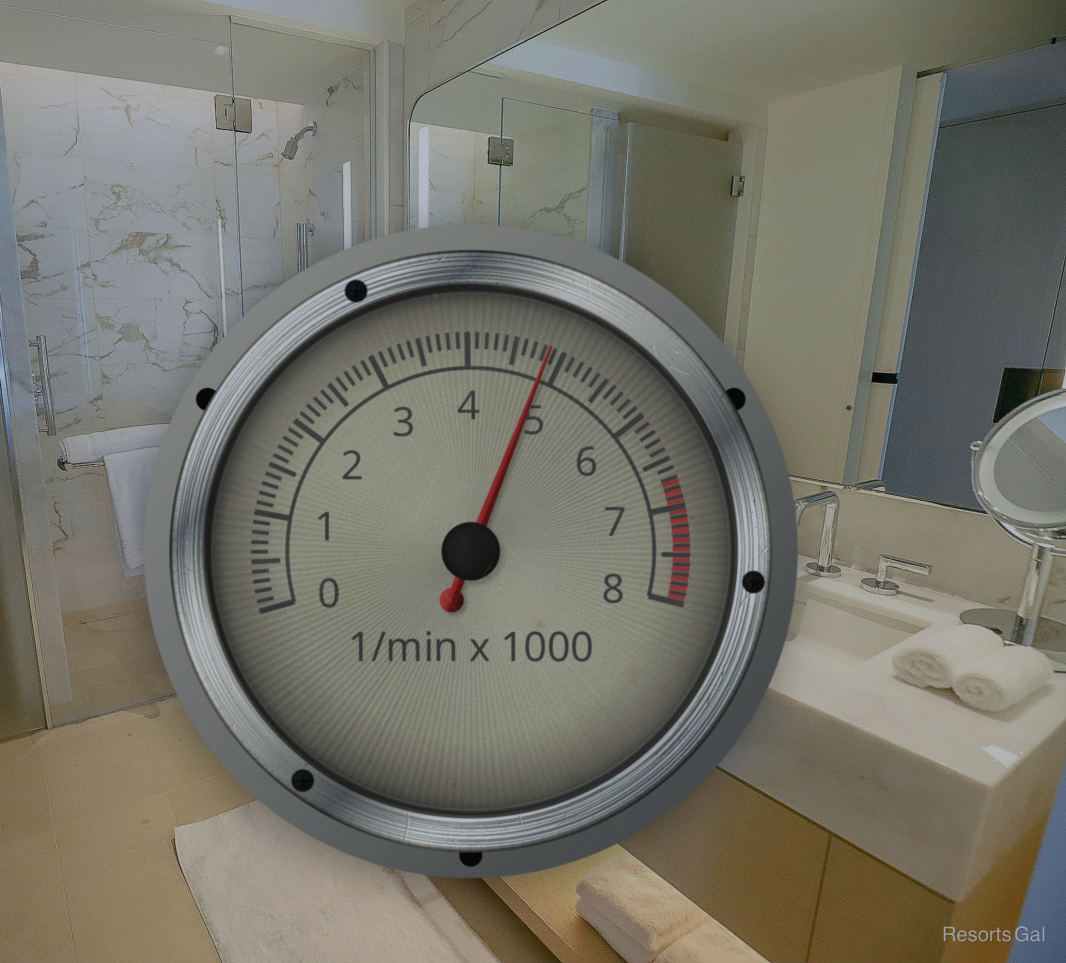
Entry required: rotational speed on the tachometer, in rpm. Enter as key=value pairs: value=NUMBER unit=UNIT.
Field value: value=4850 unit=rpm
